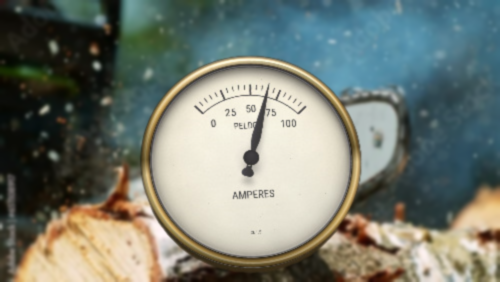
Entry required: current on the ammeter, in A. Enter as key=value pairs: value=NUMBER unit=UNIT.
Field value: value=65 unit=A
